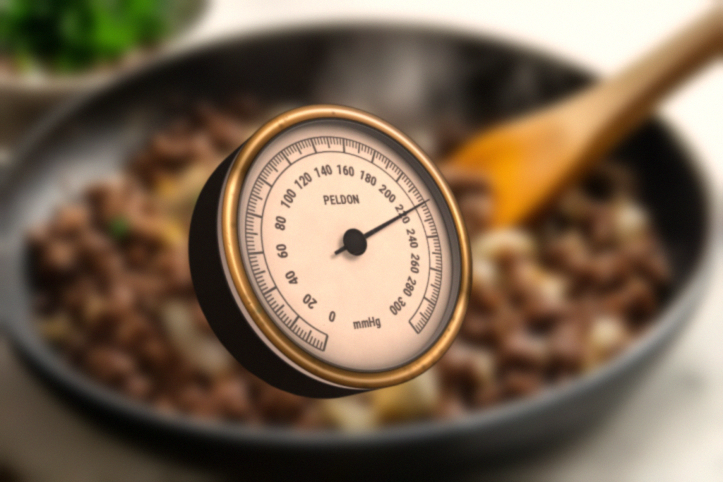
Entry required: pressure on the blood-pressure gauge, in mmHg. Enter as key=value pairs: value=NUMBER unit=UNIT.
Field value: value=220 unit=mmHg
